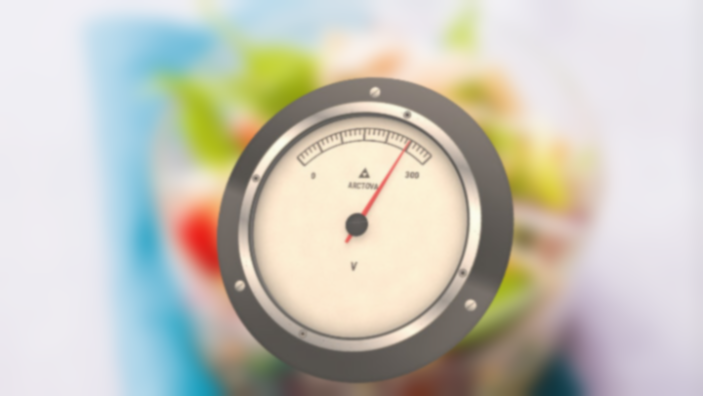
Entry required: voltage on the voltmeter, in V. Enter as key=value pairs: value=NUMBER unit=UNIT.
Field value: value=250 unit=V
